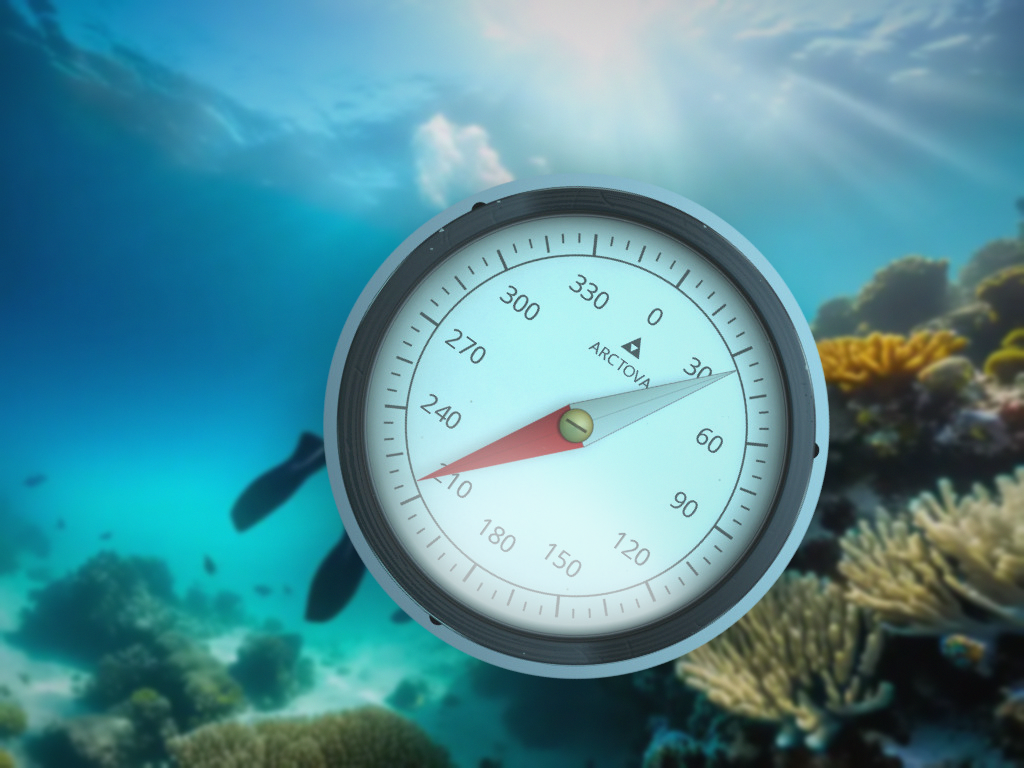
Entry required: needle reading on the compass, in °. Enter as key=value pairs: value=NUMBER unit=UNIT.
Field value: value=215 unit=°
